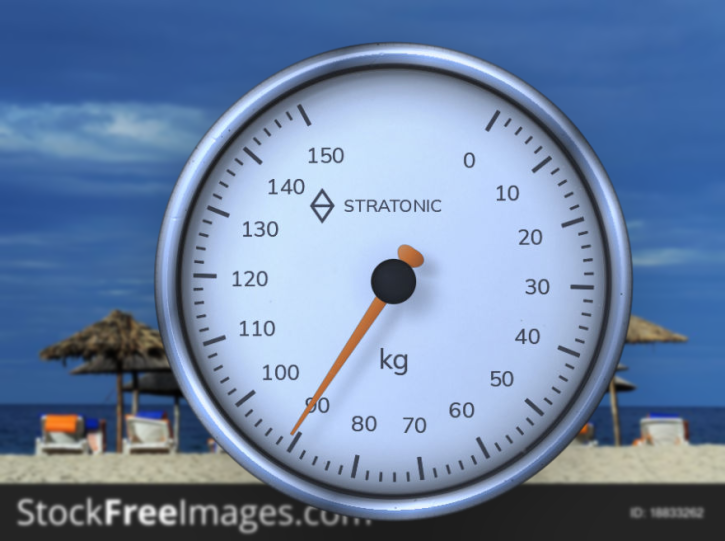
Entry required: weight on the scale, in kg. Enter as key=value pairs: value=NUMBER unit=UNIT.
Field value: value=91 unit=kg
